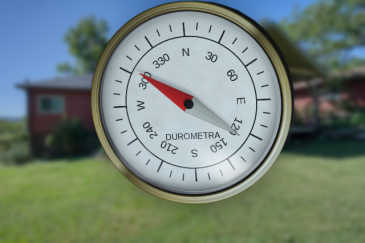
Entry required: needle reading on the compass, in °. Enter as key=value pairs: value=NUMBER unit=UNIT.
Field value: value=305 unit=°
